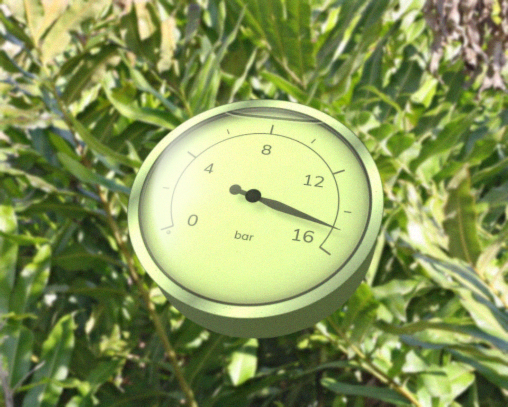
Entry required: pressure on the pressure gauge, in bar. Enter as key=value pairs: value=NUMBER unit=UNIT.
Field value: value=15 unit=bar
